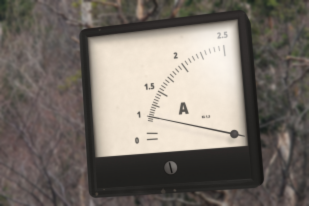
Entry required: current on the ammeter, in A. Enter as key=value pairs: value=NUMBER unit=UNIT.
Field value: value=1 unit=A
